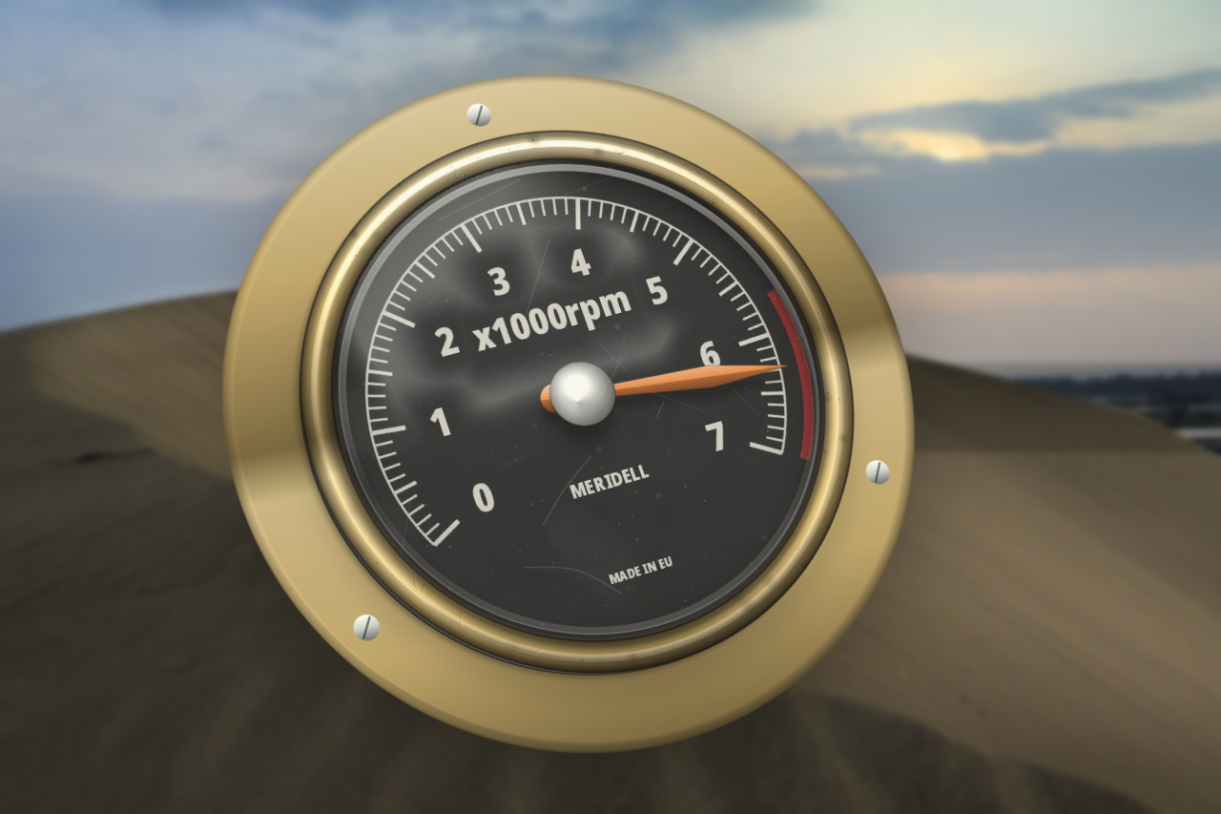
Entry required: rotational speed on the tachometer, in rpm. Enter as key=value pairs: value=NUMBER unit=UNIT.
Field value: value=6300 unit=rpm
